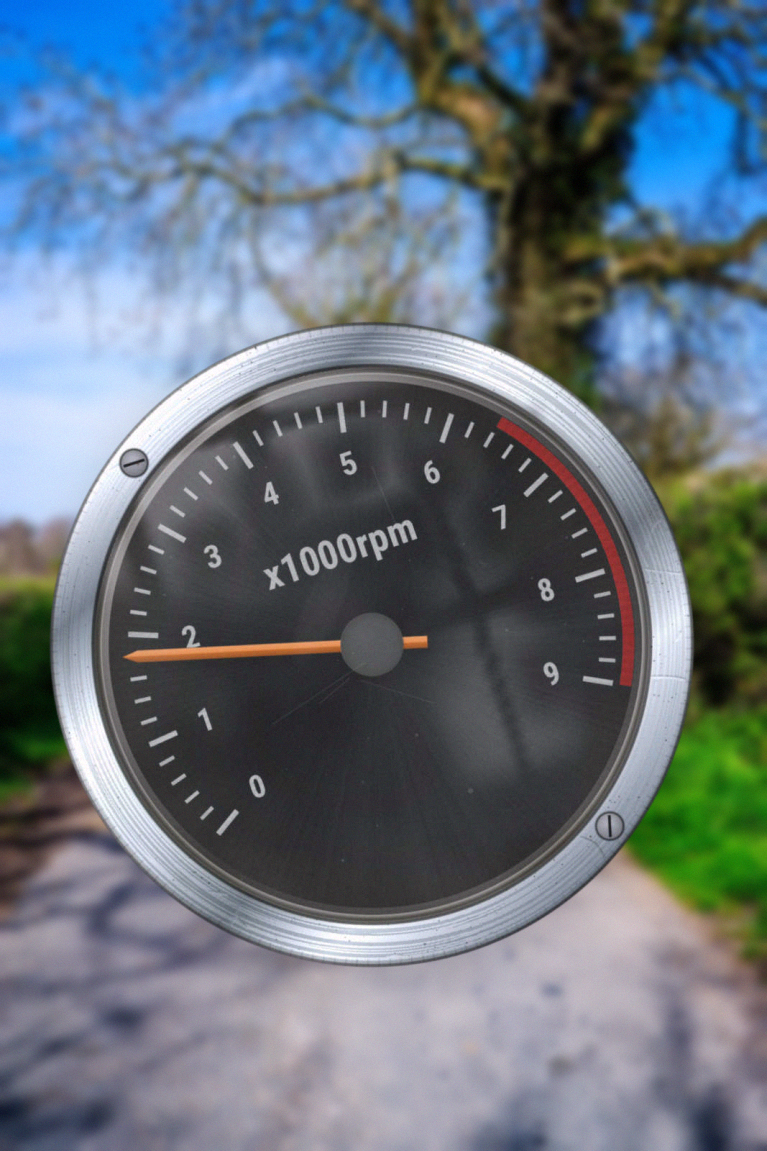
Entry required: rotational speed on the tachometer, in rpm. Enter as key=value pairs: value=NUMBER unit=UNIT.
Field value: value=1800 unit=rpm
